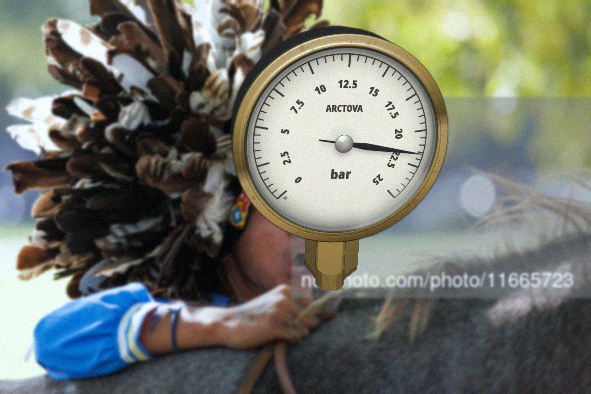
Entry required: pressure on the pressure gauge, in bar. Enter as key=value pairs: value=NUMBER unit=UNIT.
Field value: value=21.5 unit=bar
